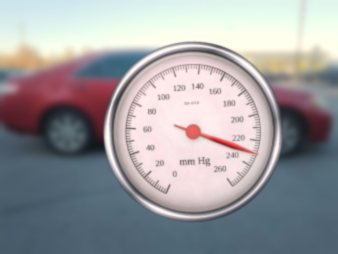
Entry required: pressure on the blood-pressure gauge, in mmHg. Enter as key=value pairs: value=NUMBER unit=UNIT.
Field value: value=230 unit=mmHg
